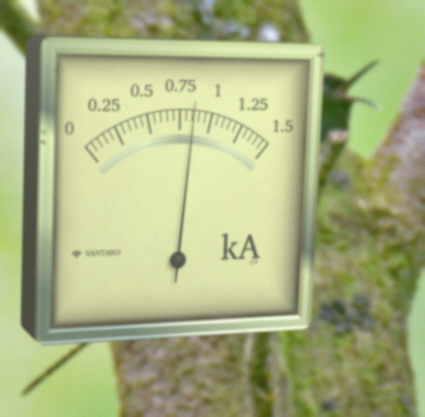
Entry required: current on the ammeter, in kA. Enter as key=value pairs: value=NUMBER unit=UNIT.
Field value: value=0.85 unit=kA
